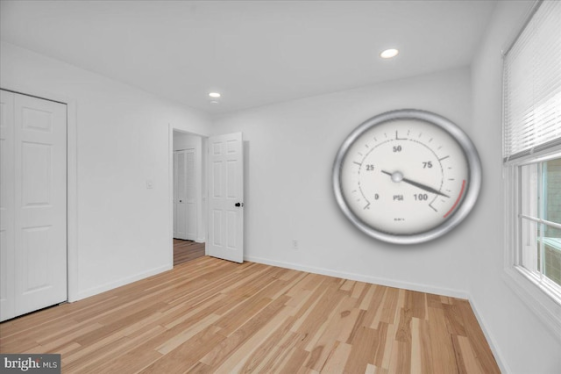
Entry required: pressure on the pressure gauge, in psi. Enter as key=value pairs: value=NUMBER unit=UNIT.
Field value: value=92.5 unit=psi
